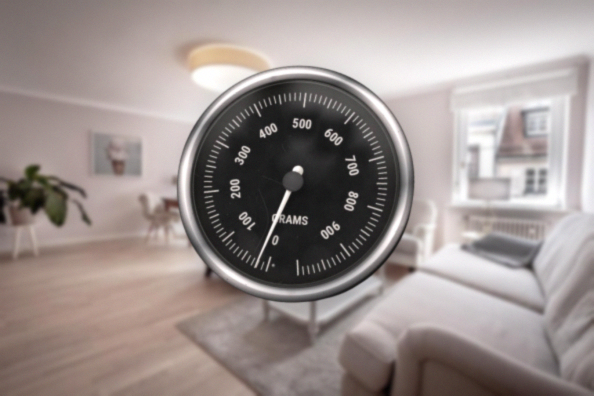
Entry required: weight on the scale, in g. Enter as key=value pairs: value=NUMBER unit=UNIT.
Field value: value=20 unit=g
